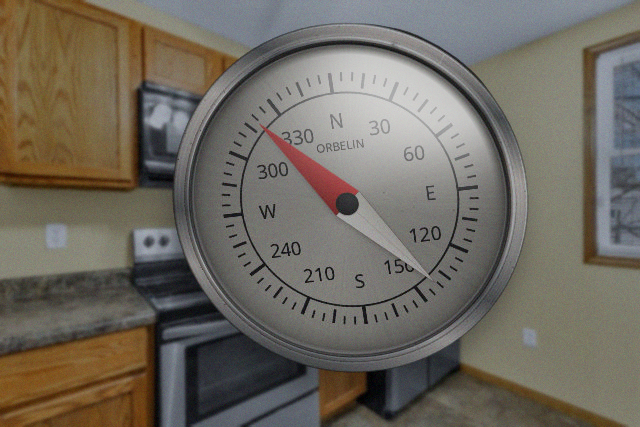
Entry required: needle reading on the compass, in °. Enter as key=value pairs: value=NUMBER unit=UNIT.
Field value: value=320 unit=°
